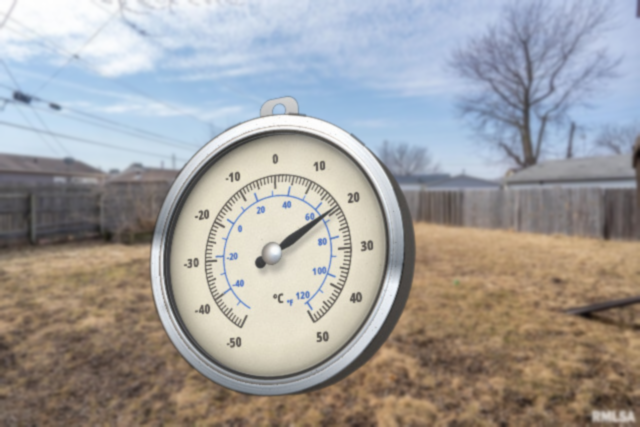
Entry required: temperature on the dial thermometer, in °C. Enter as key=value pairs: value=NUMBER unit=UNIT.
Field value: value=20 unit=°C
